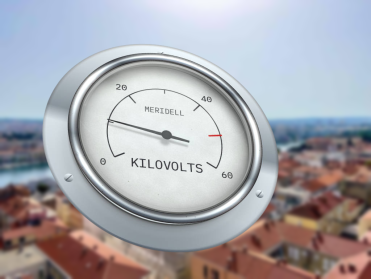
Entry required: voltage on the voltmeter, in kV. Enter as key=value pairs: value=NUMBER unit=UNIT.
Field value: value=10 unit=kV
